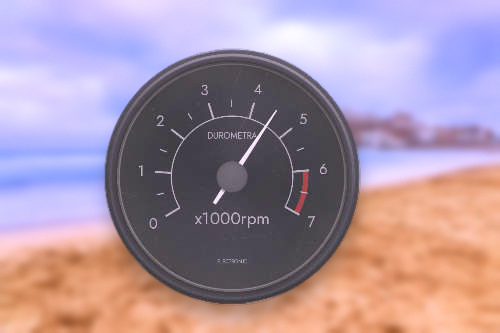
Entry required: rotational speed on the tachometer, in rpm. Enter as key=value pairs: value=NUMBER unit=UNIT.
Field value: value=4500 unit=rpm
